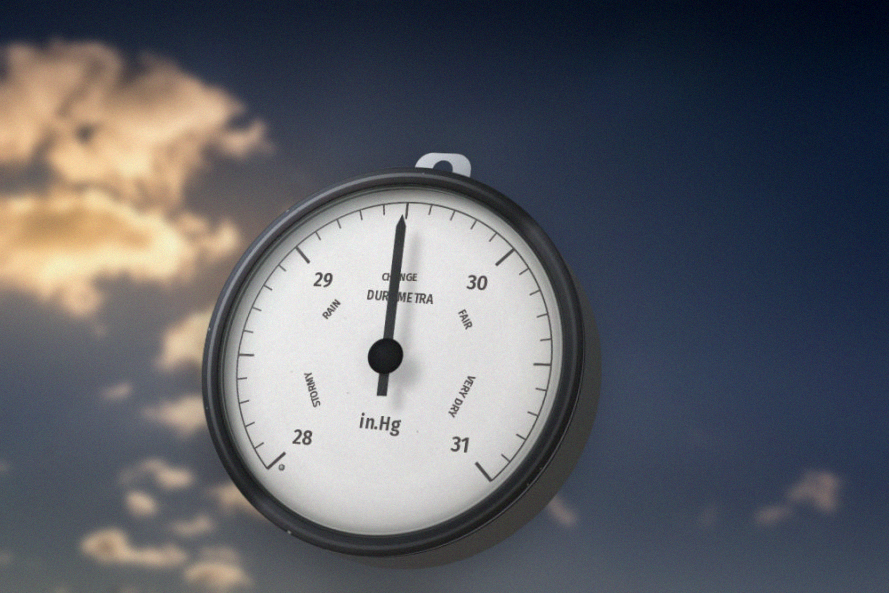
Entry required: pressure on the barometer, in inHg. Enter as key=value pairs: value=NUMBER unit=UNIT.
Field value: value=29.5 unit=inHg
